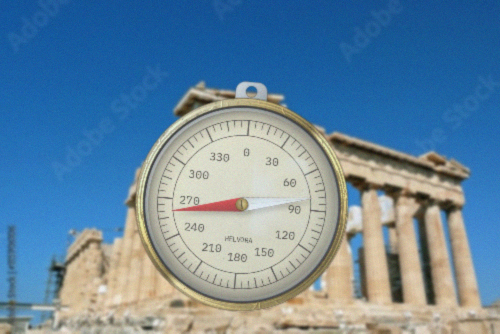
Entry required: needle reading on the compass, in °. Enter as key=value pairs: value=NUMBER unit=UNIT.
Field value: value=260 unit=°
